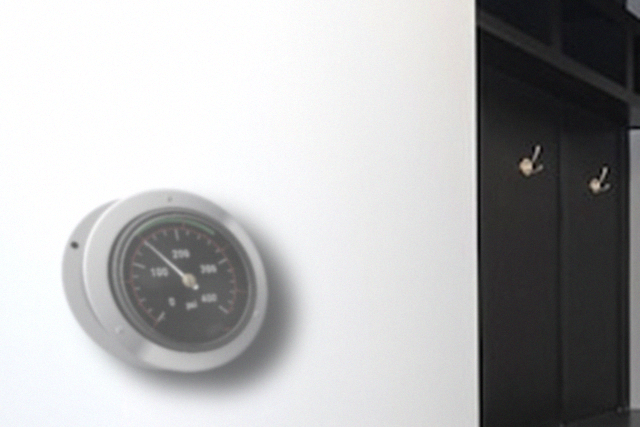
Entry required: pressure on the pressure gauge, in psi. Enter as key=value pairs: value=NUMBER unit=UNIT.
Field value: value=140 unit=psi
